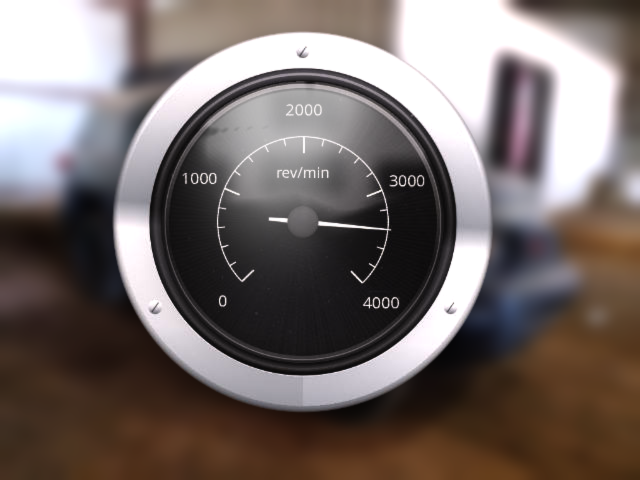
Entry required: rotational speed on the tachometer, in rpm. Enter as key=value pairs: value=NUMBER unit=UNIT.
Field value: value=3400 unit=rpm
